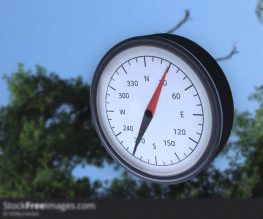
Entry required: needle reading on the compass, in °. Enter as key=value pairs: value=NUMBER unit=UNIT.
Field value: value=30 unit=°
